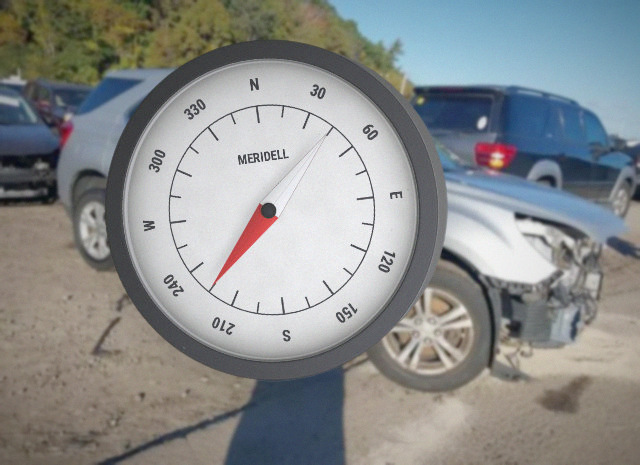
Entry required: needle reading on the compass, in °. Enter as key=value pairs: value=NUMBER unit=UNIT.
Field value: value=225 unit=°
